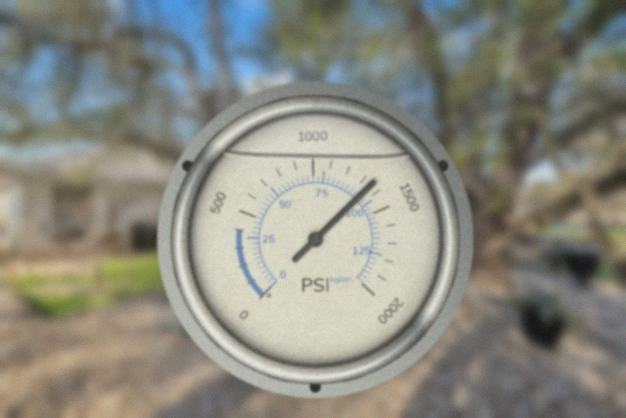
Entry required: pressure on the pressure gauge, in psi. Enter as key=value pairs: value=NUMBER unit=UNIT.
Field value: value=1350 unit=psi
